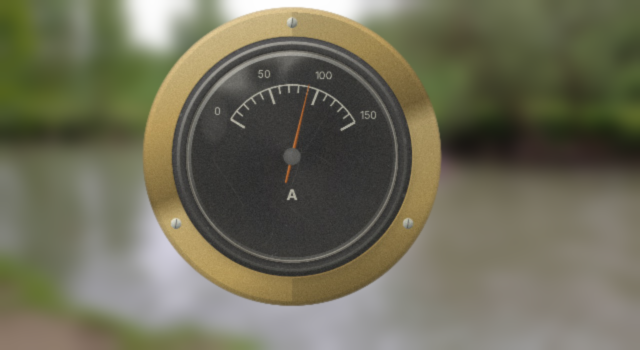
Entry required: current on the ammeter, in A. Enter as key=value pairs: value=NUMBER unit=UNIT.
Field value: value=90 unit=A
